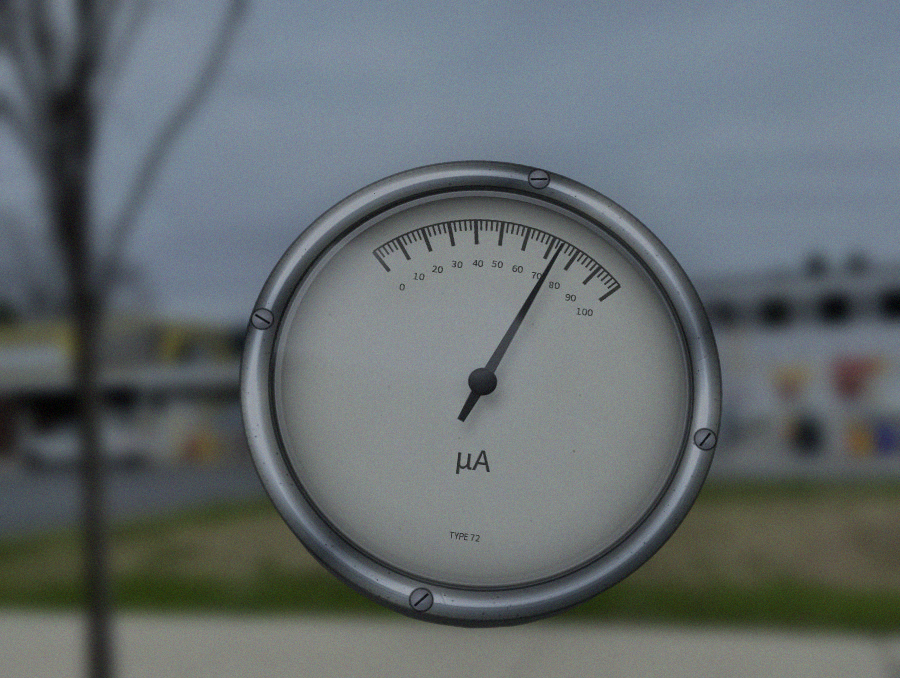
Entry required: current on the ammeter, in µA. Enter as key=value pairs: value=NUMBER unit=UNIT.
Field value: value=74 unit=µA
